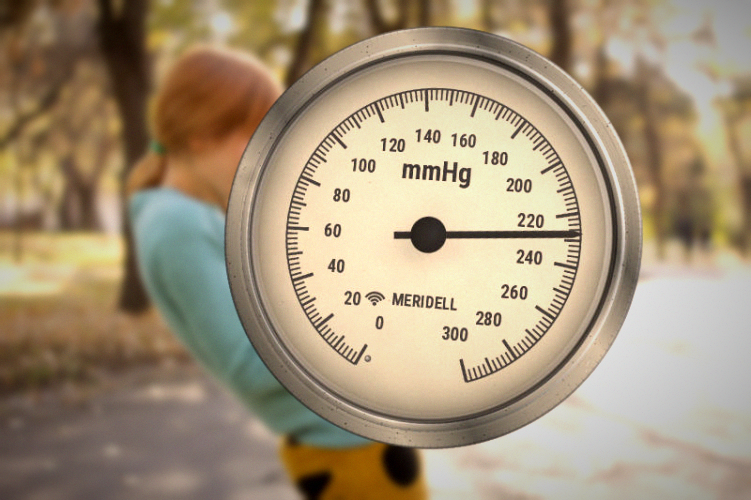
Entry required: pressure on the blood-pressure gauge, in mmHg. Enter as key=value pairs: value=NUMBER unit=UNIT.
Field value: value=228 unit=mmHg
